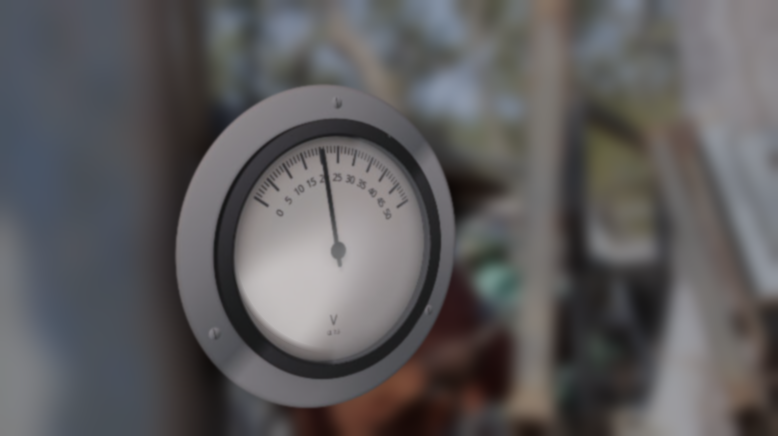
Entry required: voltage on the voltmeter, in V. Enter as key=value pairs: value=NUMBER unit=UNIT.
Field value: value=20 unit=V
